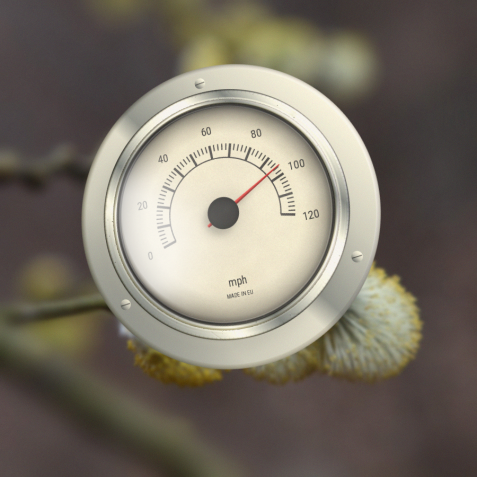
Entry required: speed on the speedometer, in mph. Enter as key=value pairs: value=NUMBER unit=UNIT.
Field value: value=96 unit=mph
